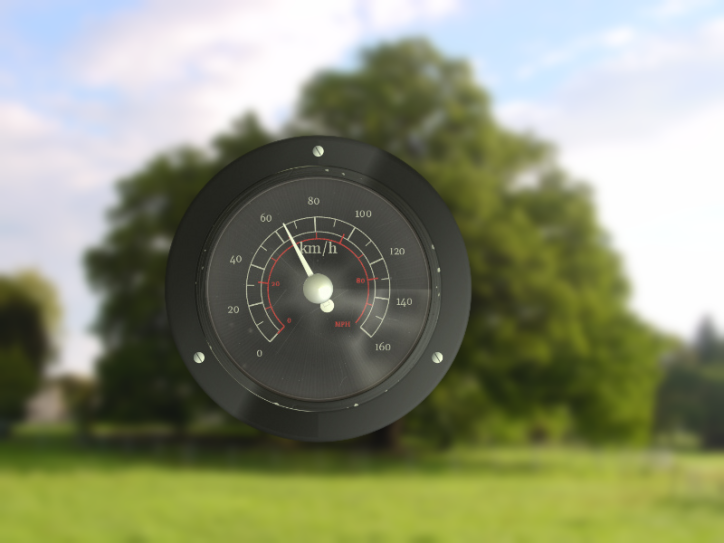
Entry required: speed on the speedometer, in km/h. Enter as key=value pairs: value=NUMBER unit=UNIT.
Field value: value=65 unit=km/h
